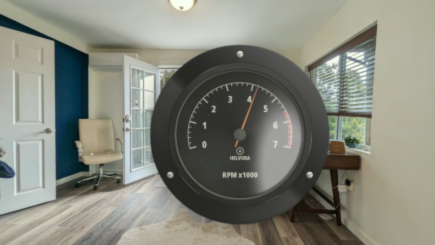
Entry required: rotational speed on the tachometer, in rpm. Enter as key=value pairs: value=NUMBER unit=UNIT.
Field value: value=4200 unit=rpm
